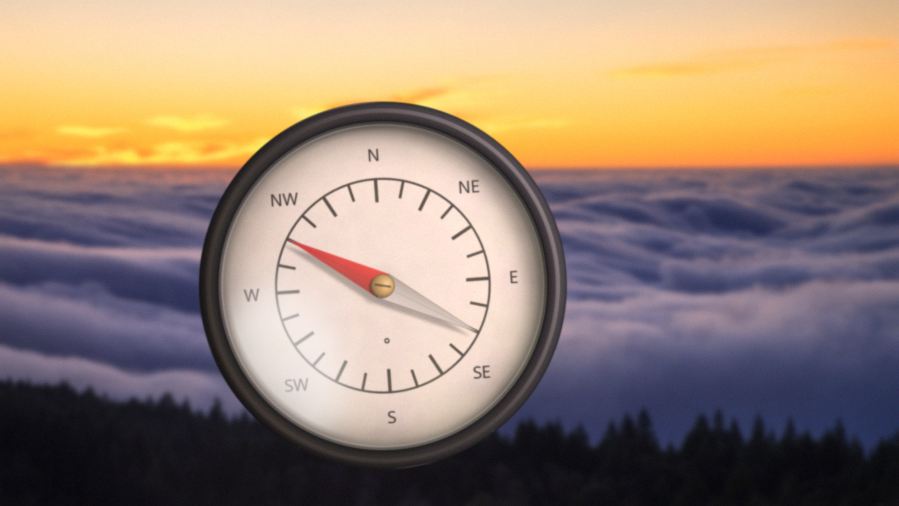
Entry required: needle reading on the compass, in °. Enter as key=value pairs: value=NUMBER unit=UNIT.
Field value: value=300 unit=°
